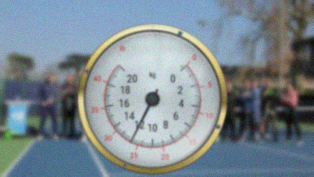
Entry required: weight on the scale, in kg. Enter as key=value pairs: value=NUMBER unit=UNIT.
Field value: value=12 unit=kg
